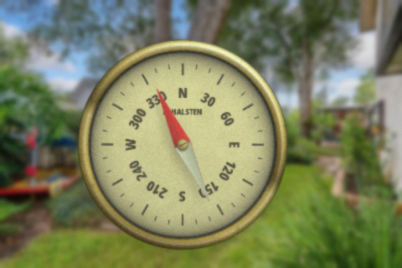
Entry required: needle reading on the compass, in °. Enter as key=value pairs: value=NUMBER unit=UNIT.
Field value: value=335 unit=°
